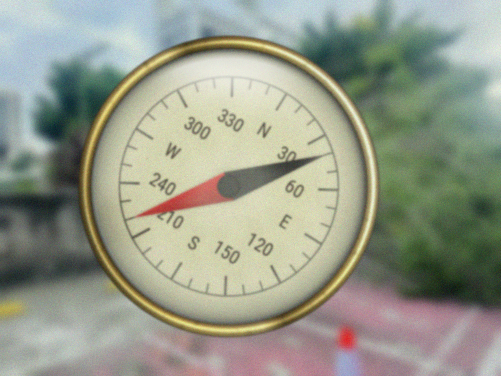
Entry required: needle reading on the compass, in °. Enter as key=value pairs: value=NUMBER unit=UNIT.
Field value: value=220 unit=°
